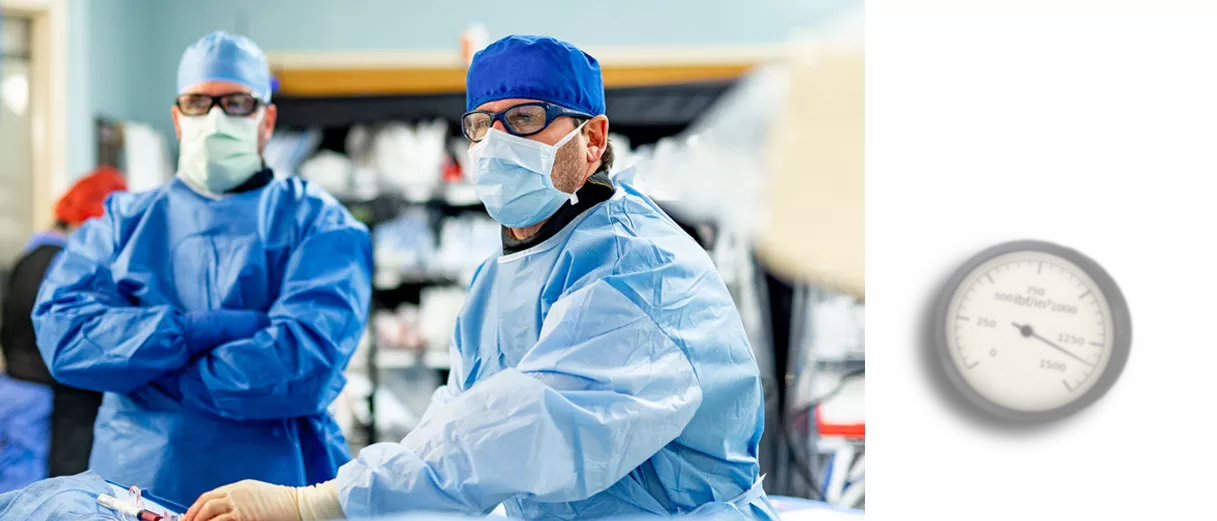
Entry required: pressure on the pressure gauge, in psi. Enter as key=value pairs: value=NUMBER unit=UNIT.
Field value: value=1350 unit=psi
